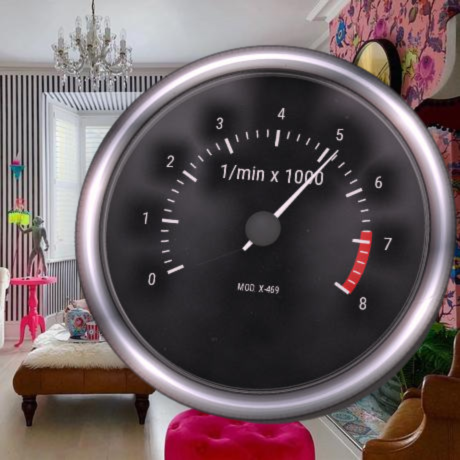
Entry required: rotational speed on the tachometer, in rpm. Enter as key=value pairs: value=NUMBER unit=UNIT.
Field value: value=5200 unit=rpm
